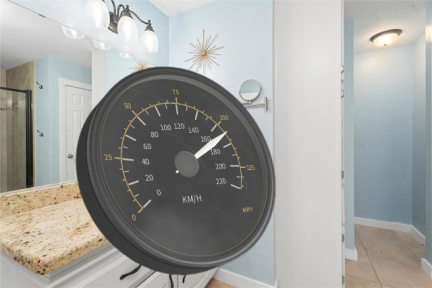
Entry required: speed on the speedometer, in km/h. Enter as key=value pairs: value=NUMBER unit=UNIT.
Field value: value=170 unit=km/h
